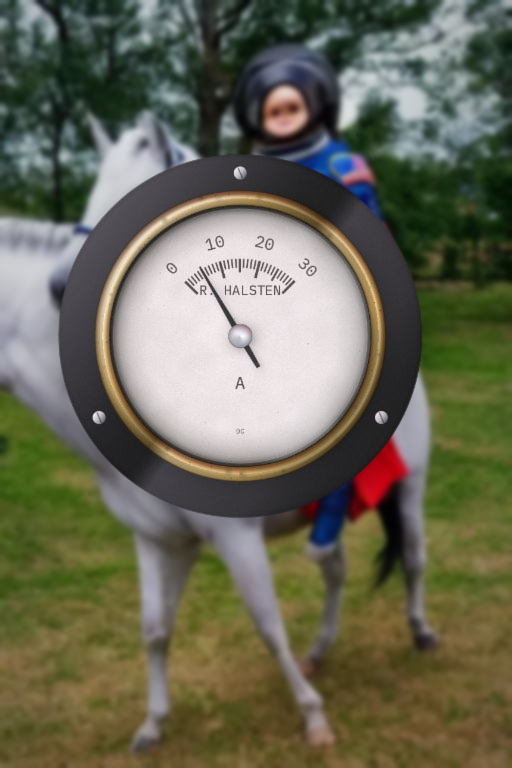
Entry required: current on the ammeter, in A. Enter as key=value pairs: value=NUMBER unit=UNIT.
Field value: value=5 unit=A
